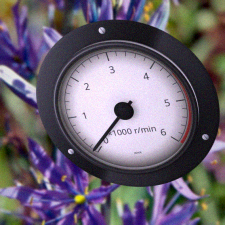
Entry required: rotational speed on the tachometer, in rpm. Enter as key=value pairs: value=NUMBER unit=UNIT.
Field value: value=100 unit=rpm
